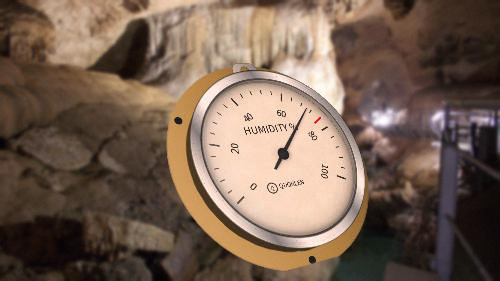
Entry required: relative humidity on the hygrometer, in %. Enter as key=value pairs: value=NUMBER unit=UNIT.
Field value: value=70 unit=%
